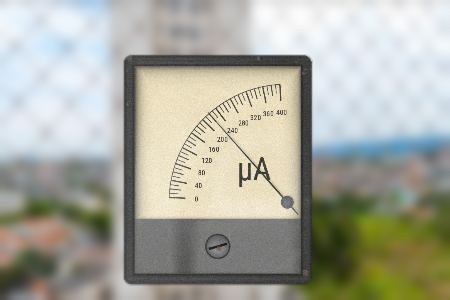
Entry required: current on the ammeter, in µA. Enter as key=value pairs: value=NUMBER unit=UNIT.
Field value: value=220 unit=µA
